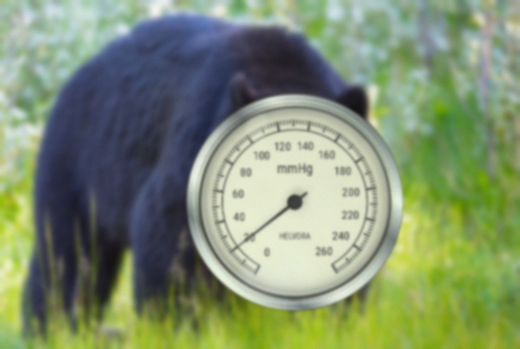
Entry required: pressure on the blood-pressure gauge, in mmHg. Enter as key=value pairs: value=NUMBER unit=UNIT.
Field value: value=20 unit=mmHg
